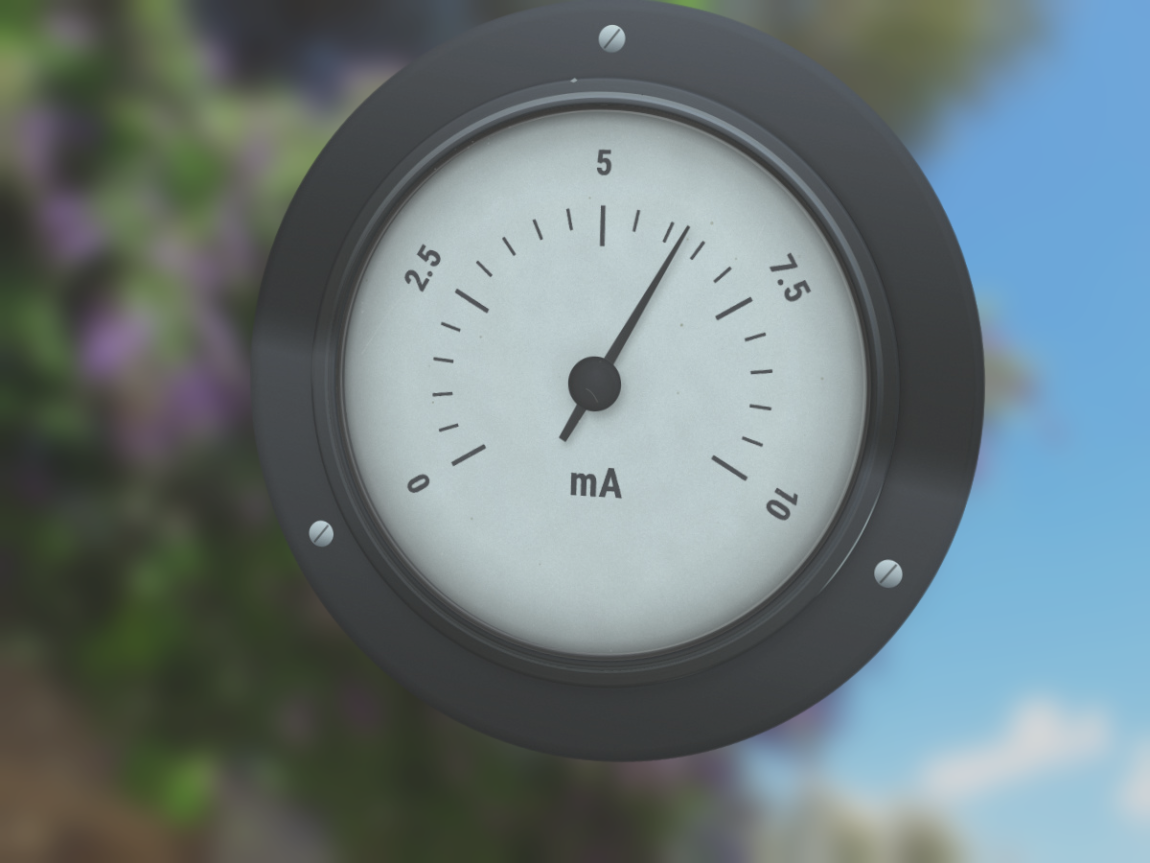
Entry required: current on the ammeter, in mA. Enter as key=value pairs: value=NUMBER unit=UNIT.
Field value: value=6.25 unit=mA
